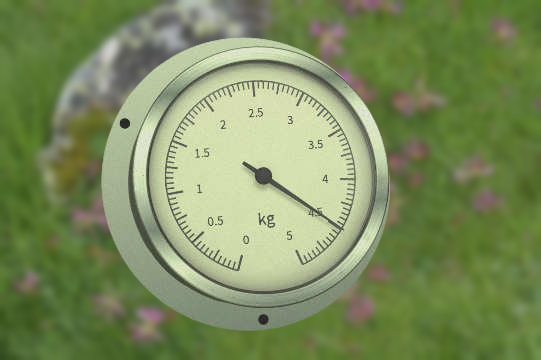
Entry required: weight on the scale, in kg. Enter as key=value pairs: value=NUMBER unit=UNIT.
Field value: value=4.5 unit=kg
